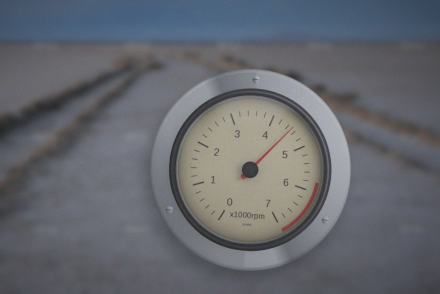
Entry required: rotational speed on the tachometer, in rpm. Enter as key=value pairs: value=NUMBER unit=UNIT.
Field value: value=4500 unit=rpm
